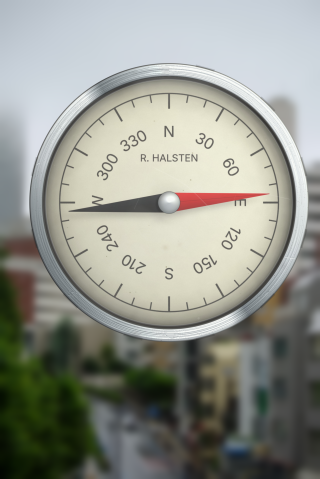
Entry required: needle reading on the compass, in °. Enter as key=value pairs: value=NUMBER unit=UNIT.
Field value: value=85 unit=°
